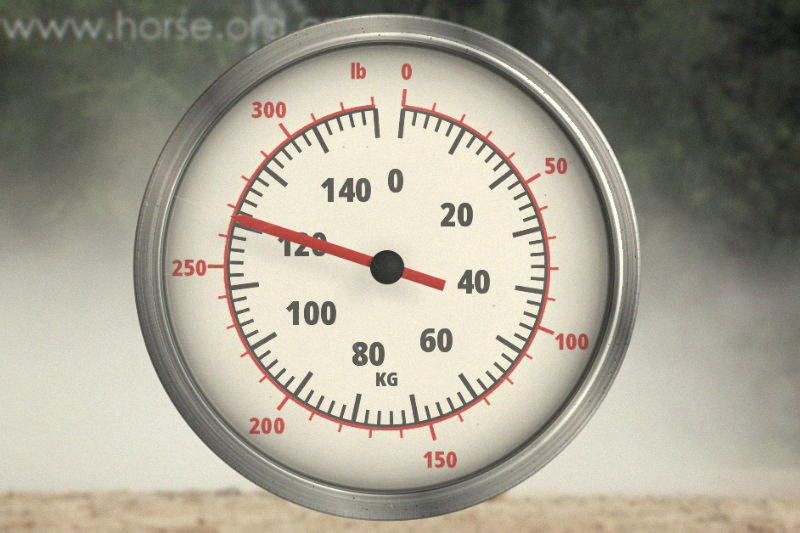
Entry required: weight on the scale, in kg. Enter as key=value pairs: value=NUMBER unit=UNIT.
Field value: value=121 unit=kg
